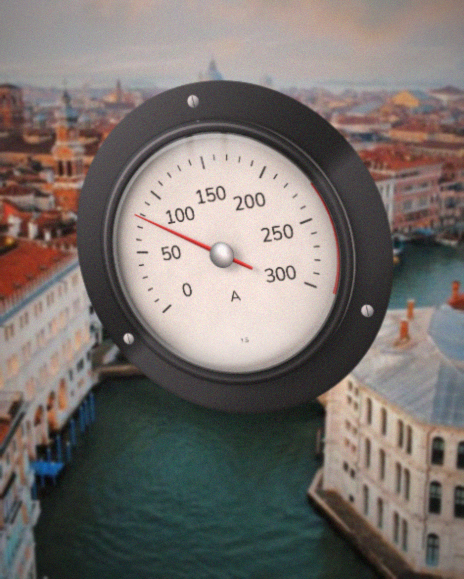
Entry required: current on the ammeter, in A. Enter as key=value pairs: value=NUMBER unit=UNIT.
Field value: value=80 unit=A
